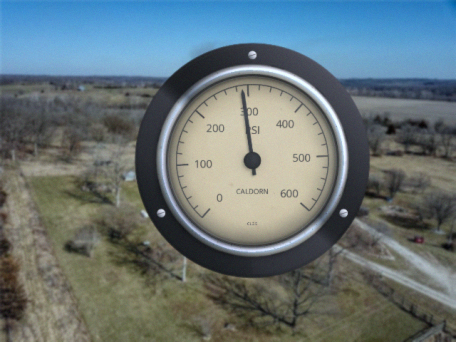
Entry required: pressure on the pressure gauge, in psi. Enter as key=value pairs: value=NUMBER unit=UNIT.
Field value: value=290 unit=psi
